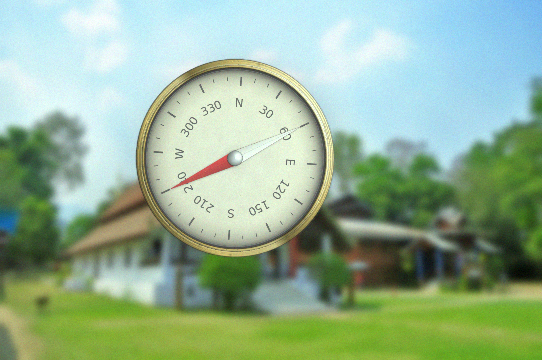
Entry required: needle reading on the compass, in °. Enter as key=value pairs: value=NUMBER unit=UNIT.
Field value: value=240 unit=°
